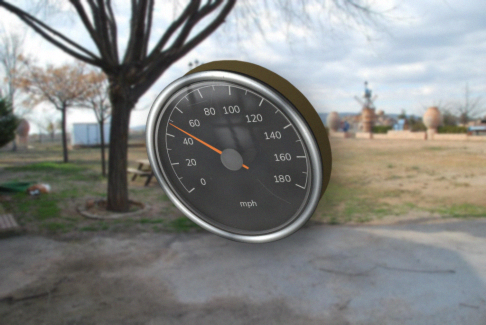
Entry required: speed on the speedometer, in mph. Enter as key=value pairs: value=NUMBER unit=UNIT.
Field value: value=50 unit=mph
